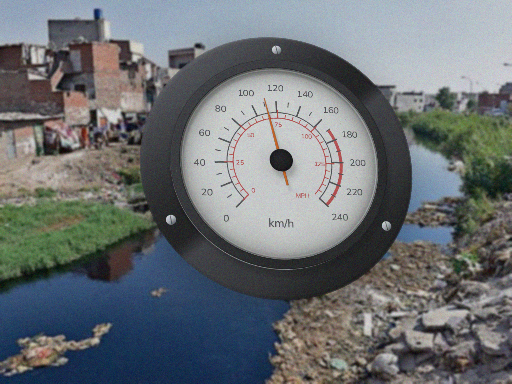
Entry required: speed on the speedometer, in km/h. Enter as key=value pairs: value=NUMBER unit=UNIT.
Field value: value=110 unit=km/h
